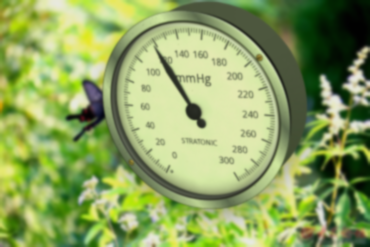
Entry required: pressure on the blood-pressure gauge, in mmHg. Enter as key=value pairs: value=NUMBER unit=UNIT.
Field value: value=120 unit=mmHg
